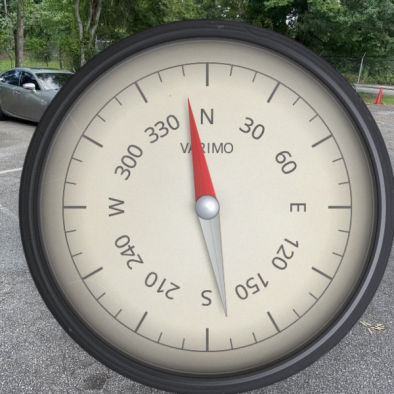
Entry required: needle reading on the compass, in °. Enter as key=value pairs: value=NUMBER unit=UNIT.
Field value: value=350 unit=°
